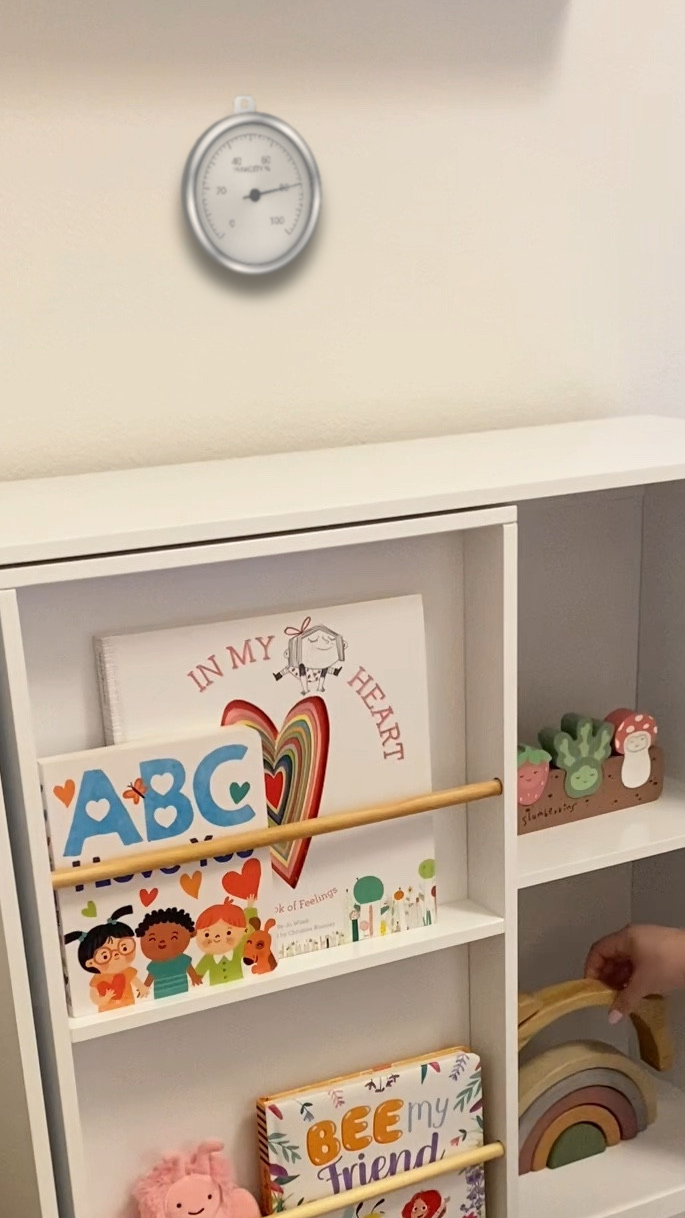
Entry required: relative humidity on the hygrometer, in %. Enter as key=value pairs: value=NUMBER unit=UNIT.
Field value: value=80 unit=%
